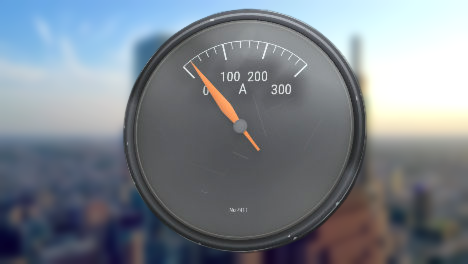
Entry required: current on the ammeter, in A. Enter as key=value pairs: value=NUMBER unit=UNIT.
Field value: value=20 unit=A
